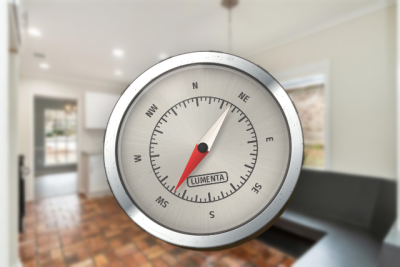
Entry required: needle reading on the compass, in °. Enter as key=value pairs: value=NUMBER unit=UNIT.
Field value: value=220 unit=°
